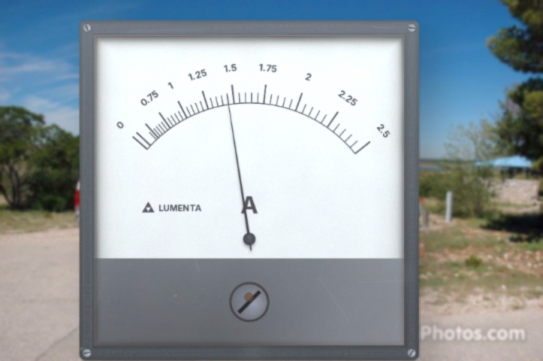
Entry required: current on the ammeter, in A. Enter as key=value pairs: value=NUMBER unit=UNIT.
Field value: value=1.45 unit=A
